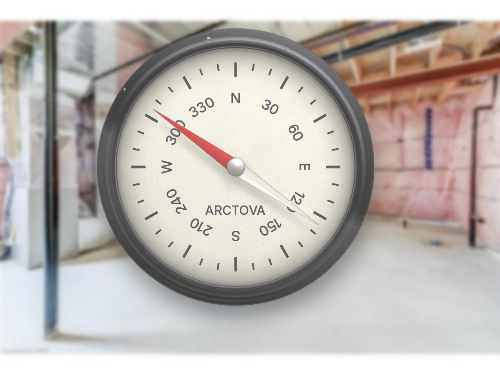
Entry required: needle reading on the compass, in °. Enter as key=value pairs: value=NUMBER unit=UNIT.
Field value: value=305 unit=°
